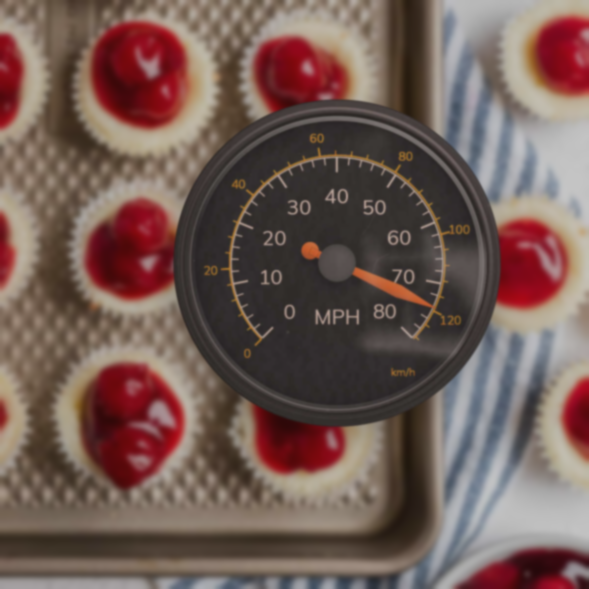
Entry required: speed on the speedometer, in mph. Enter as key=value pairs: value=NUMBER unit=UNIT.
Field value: value=74 unit=mph
